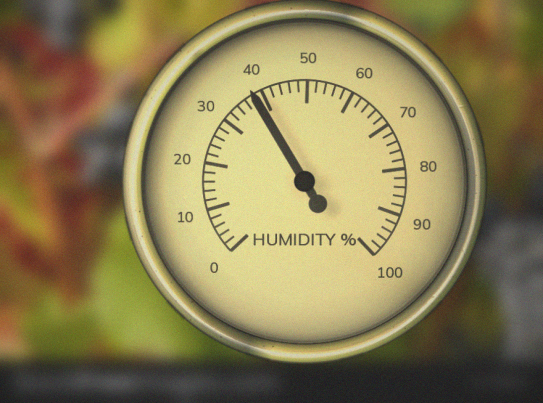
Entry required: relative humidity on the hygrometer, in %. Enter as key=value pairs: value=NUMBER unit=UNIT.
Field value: value=38 unit=%
